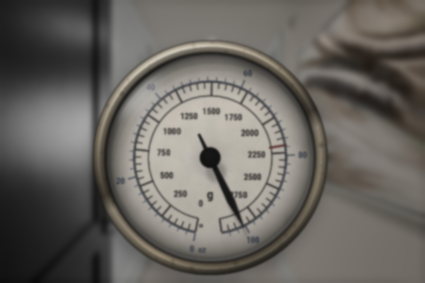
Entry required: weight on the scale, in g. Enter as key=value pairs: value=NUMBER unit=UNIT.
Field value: value=2850 unit=g
